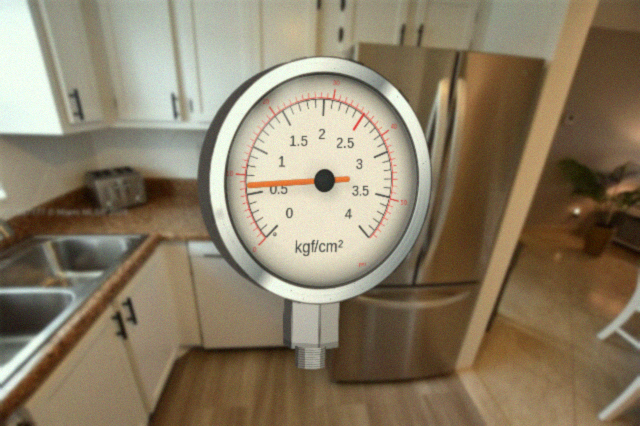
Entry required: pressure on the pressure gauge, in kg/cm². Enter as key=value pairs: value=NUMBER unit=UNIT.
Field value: value=0.6 unit=kg/cm²
